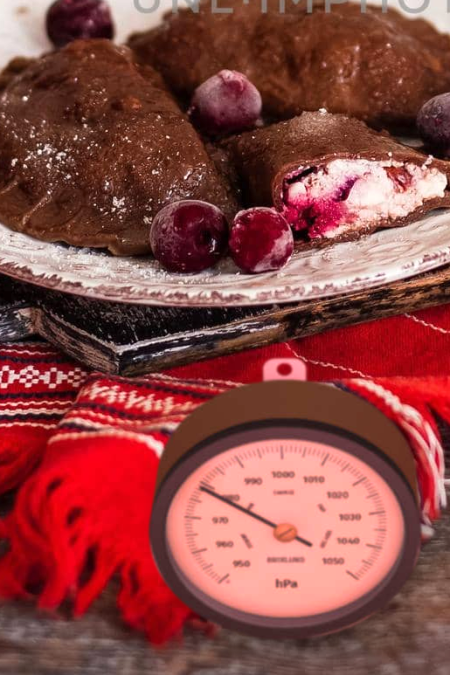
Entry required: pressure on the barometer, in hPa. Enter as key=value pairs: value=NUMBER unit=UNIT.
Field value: value=980 unit=hPa
